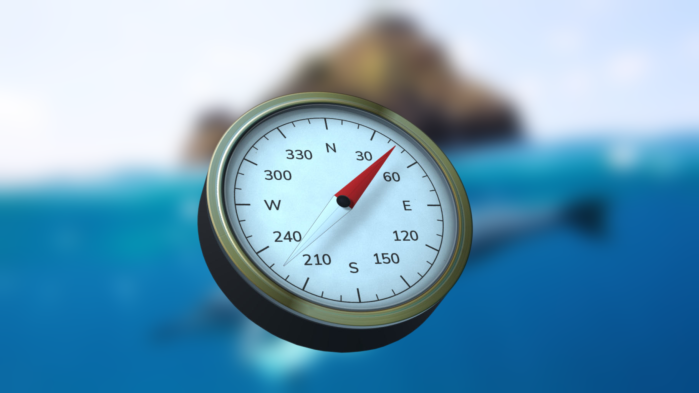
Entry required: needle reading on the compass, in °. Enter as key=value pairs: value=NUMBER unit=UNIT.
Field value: value=45 unit=°
